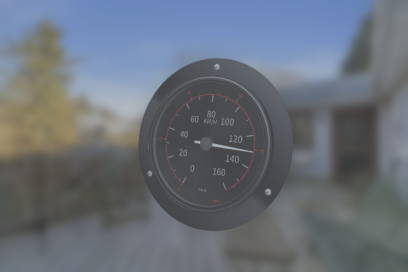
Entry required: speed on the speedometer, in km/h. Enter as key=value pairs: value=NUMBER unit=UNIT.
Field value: value=130 unit=km/h
